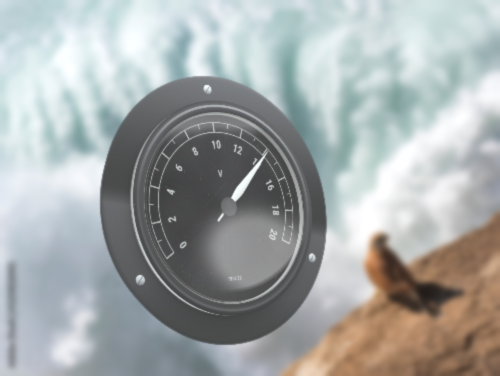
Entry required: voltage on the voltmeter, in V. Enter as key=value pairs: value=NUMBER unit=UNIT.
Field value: value=14 unit=V
